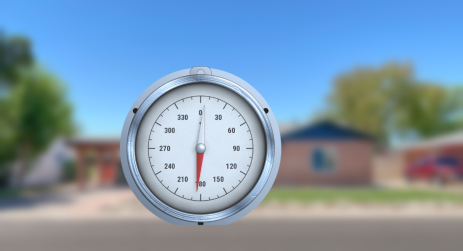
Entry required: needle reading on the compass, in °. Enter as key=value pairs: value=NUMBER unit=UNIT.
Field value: value=185 unit=°
